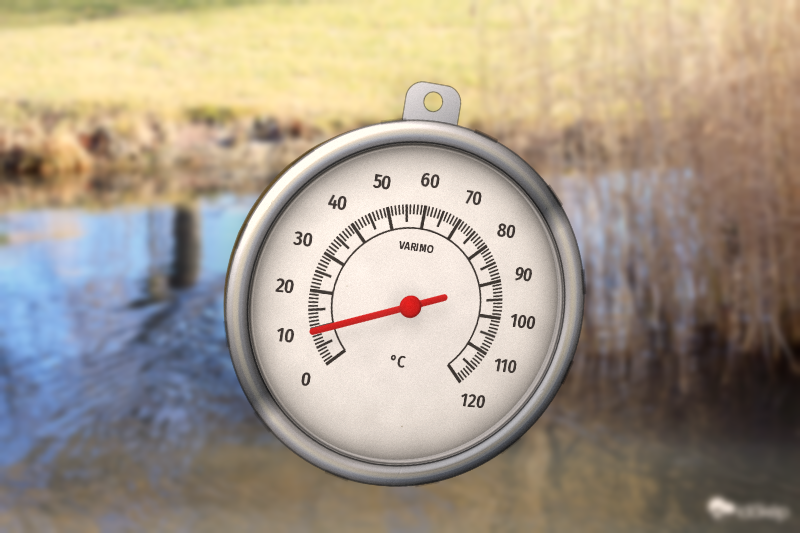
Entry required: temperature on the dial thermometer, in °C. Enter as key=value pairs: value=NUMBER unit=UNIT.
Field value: value=10 unit=°C
